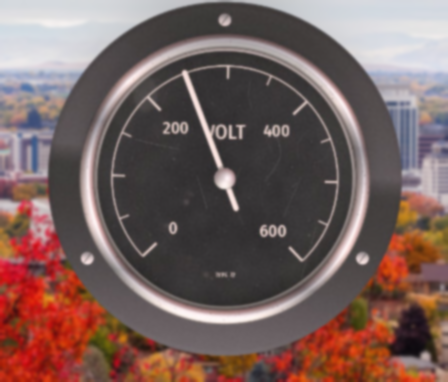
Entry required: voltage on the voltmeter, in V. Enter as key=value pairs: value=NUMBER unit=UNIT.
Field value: value=250 unit=V
